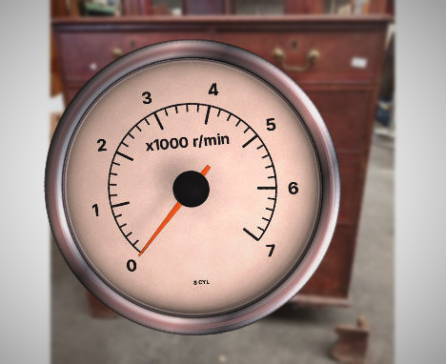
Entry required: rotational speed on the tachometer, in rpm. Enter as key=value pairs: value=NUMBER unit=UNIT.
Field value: value=0 unit=rpm
